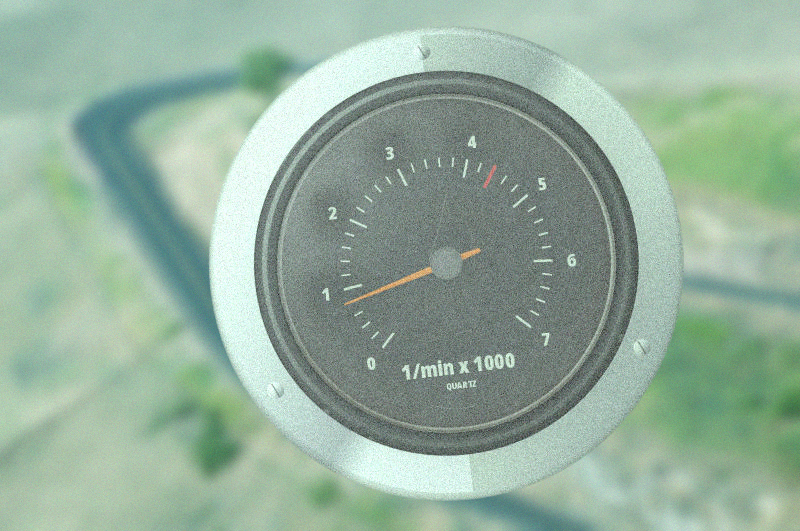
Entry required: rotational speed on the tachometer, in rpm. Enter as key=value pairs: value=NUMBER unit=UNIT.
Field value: value=800 unit=rpm
